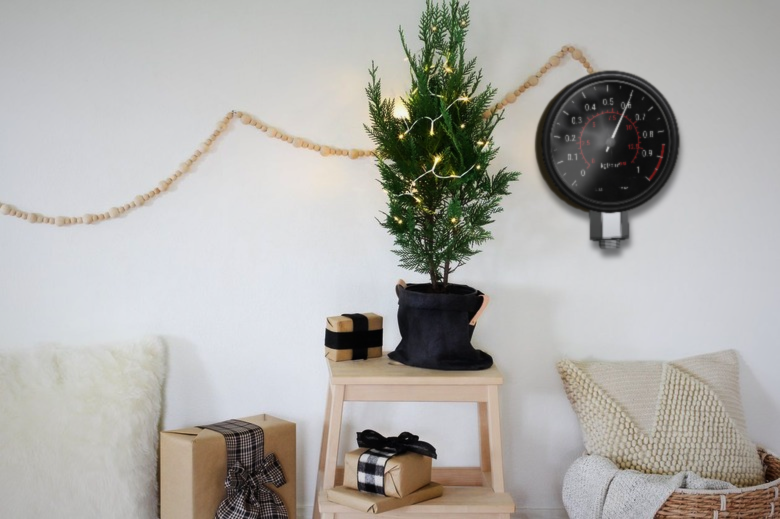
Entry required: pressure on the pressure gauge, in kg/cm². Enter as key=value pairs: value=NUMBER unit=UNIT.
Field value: value=0.6 unit=kg/cm²
